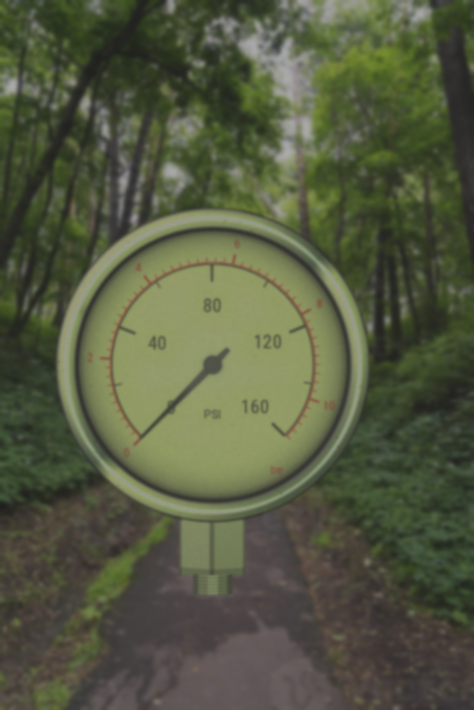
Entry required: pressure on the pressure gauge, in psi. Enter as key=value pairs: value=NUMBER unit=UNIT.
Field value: value=0 unit=psi
